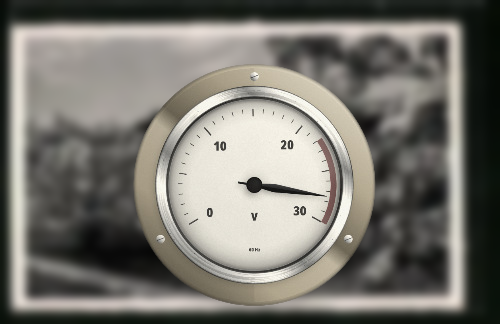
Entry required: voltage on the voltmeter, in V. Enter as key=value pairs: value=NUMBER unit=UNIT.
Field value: value=27.5 unit=V
